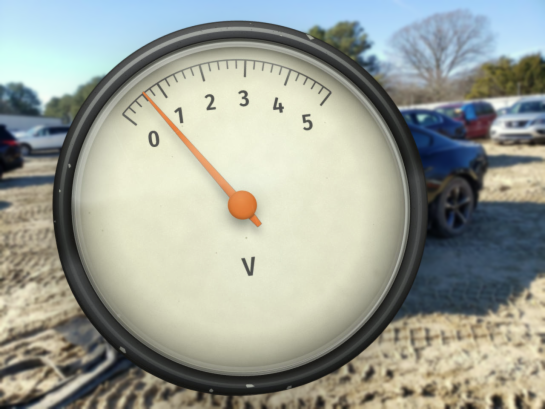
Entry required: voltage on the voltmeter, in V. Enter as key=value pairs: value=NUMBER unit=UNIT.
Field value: value=0.6 unit=V
